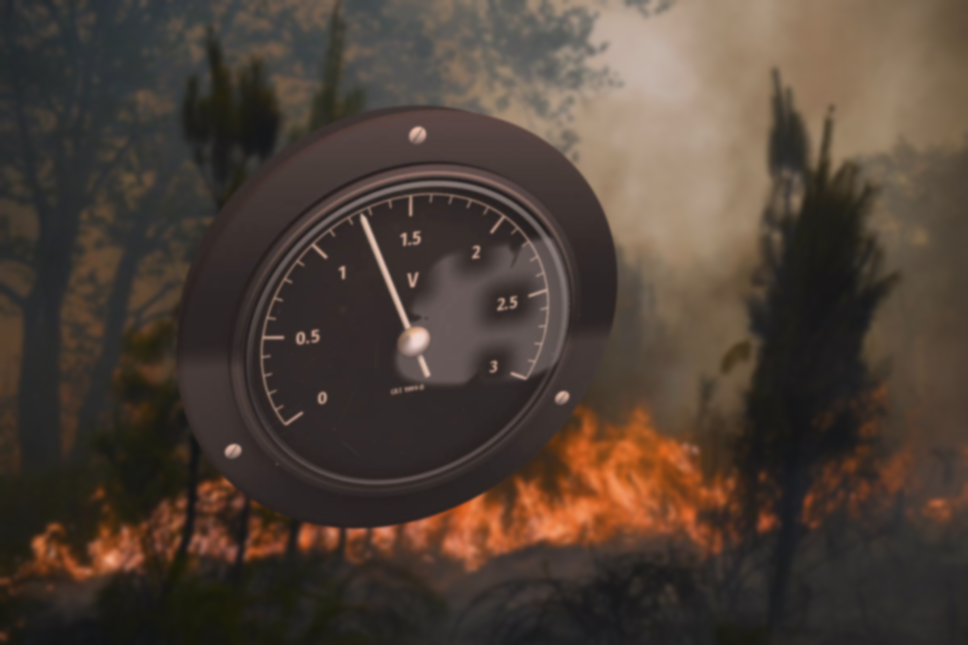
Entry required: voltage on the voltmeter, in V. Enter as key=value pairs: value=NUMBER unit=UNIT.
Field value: value=1.25 unit=V
